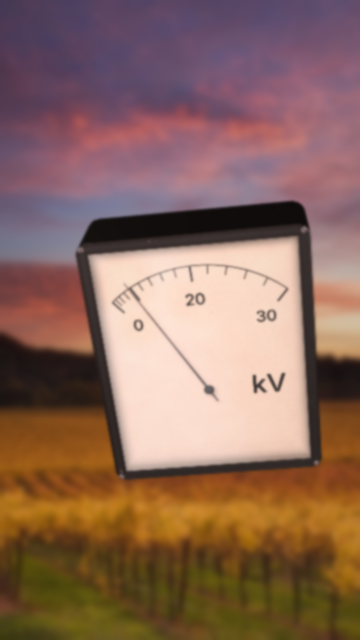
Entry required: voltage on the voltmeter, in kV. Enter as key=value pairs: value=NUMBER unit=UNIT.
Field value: value=10 unit=kV
